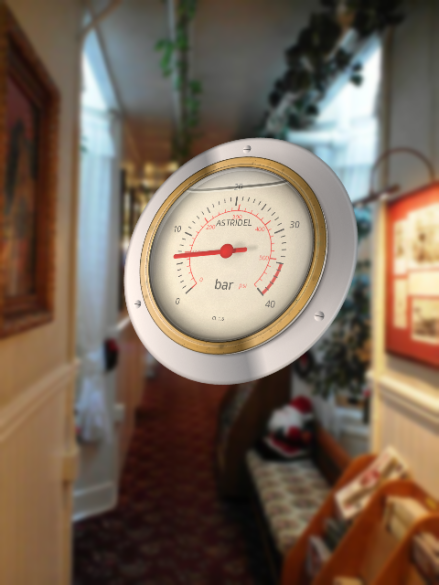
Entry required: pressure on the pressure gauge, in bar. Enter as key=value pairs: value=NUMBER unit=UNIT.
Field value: value=6 unit=bar
